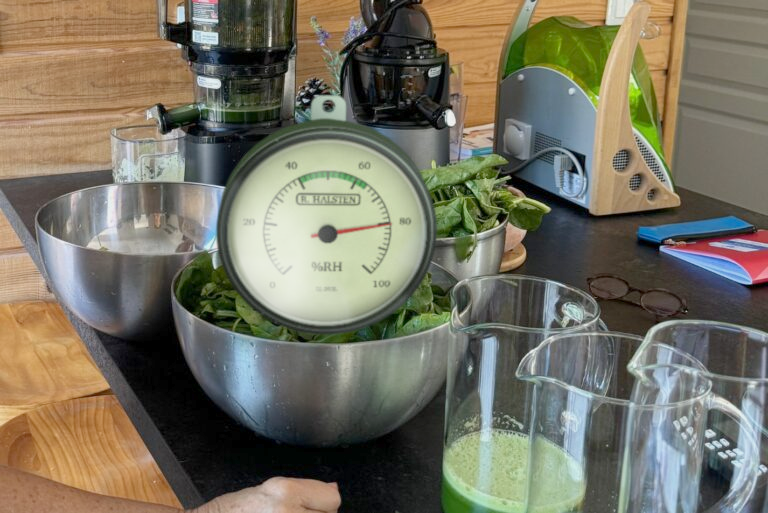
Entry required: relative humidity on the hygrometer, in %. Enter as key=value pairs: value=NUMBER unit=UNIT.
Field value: value=80 unit=%
